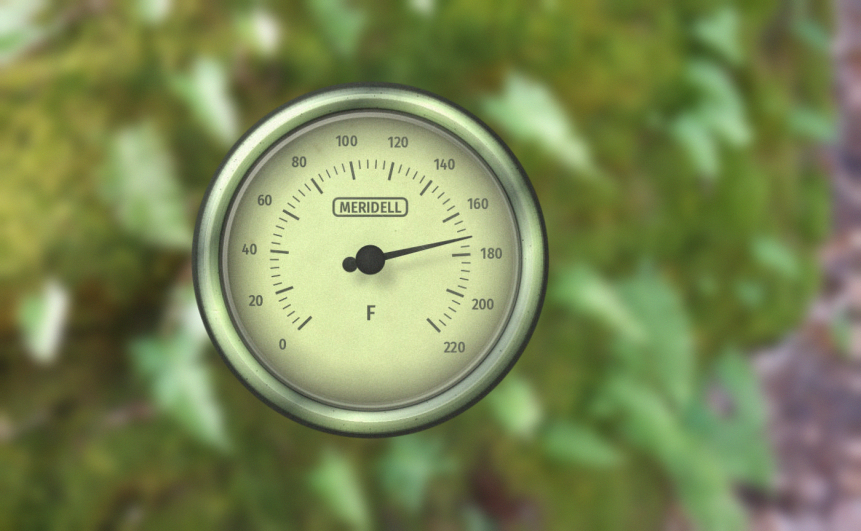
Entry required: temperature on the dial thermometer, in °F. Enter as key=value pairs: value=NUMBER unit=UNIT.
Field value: value=172 unit=°F
